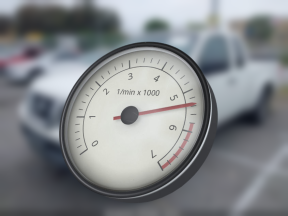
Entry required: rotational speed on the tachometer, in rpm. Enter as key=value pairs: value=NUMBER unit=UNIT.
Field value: value=5400 unit=rpm
